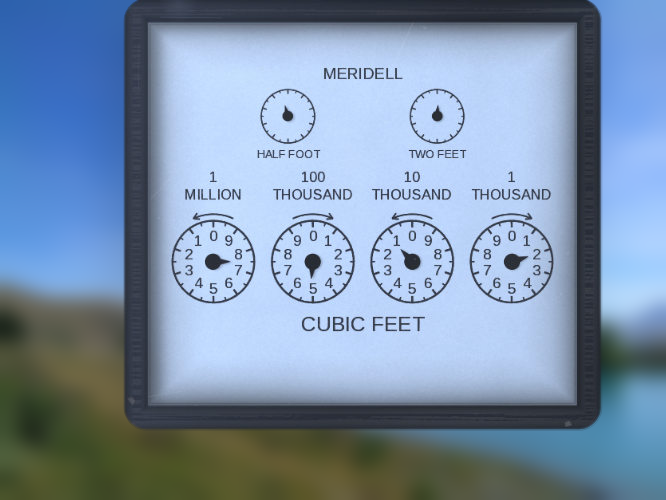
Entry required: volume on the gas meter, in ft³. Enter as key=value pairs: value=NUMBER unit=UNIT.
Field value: value=751200 unit=ft³
